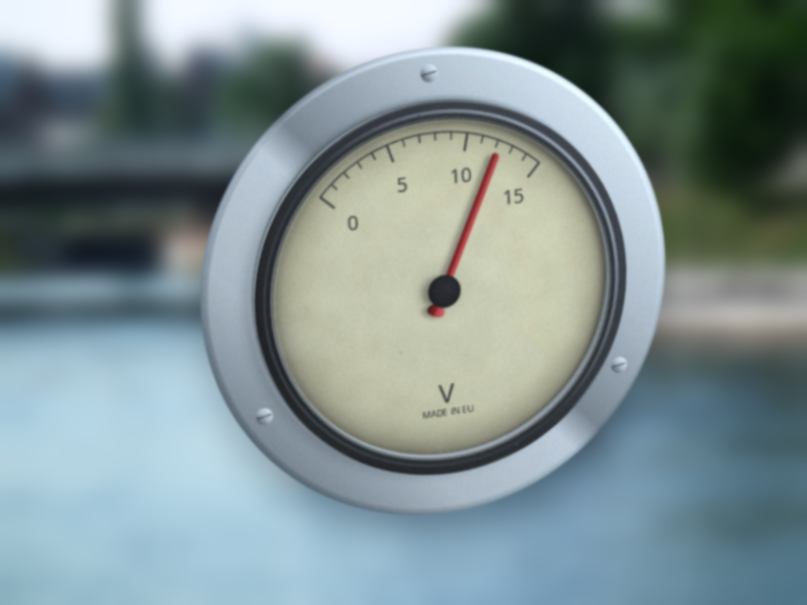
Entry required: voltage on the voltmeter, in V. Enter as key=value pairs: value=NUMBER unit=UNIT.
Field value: value=12 unit=V
